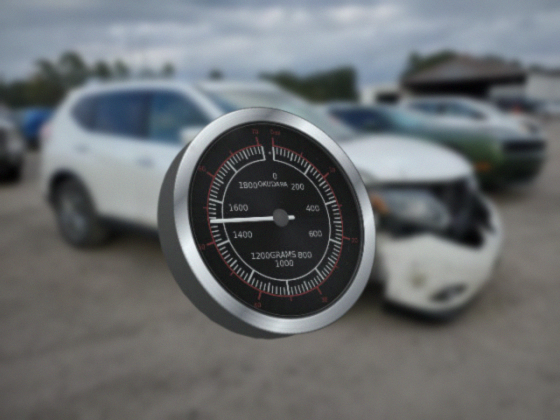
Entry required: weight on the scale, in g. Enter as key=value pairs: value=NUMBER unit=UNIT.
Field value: value=1500 unit=g
